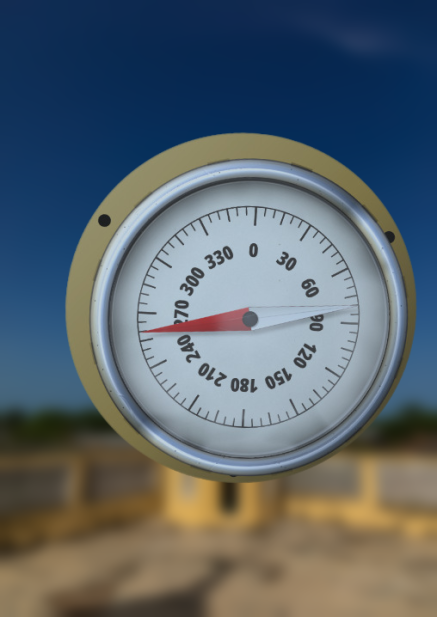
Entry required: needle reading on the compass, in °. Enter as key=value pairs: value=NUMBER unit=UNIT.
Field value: value=260 unit=°
